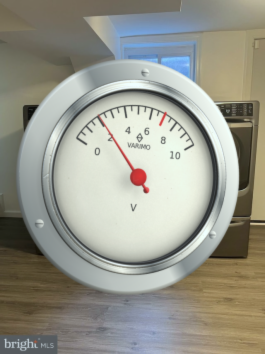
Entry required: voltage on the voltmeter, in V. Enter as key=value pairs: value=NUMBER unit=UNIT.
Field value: value=2 unit=V
